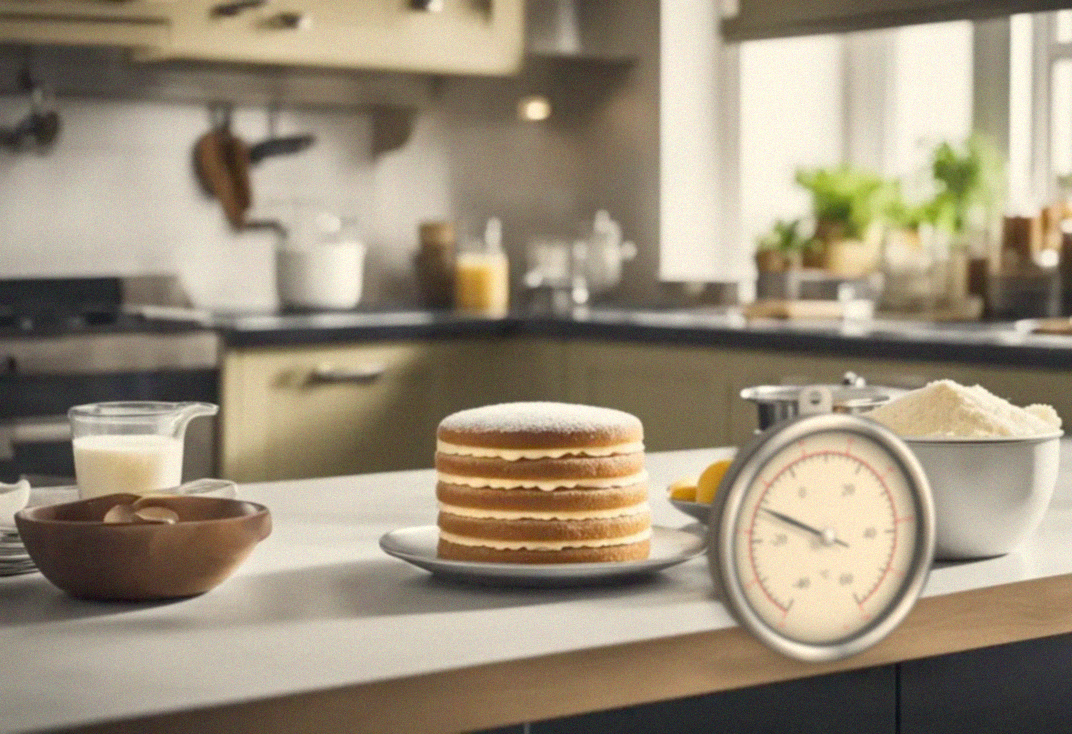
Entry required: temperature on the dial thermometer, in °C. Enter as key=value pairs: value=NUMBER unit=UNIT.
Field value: value=-12 unit=°C
